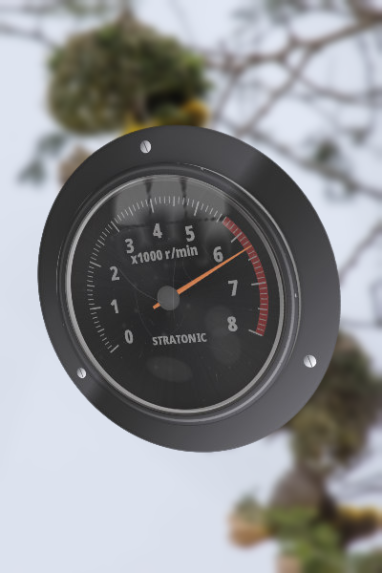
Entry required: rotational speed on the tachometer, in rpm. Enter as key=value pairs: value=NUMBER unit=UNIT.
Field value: value=6300 unit=rpm
